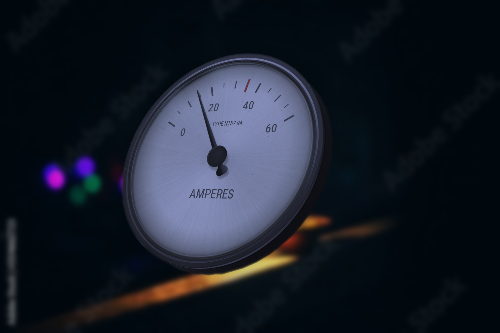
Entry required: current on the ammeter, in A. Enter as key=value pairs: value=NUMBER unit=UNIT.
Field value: value=15 unit=A
